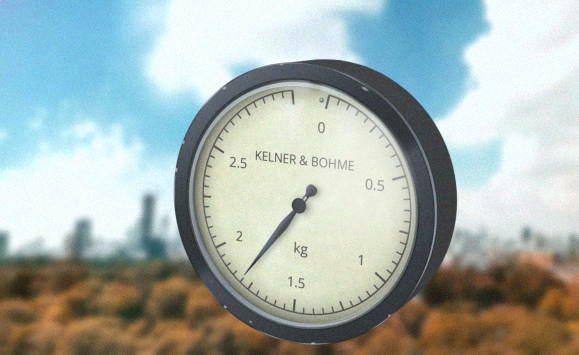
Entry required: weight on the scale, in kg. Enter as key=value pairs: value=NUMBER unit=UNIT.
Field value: value=1.8 unit=kg
